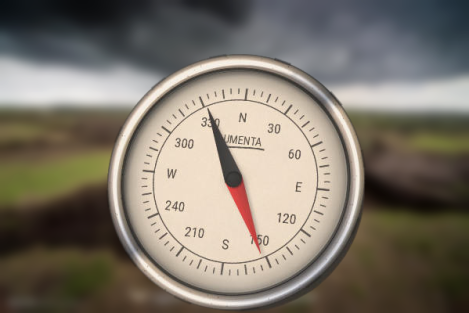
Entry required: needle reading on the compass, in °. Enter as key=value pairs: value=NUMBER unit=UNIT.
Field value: value=152.5 unit=°
